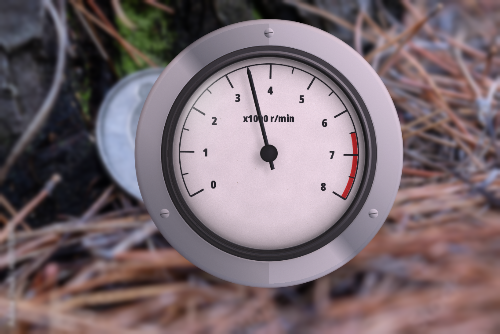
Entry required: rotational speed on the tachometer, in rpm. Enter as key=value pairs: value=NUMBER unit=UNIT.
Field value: value=3500 unit=rpm
